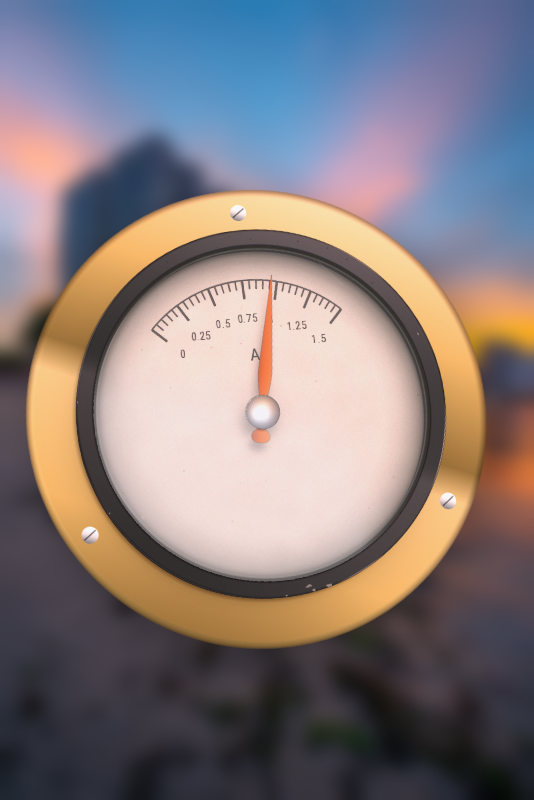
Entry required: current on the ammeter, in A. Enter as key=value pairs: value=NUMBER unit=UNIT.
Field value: value=0.95 unit=A
